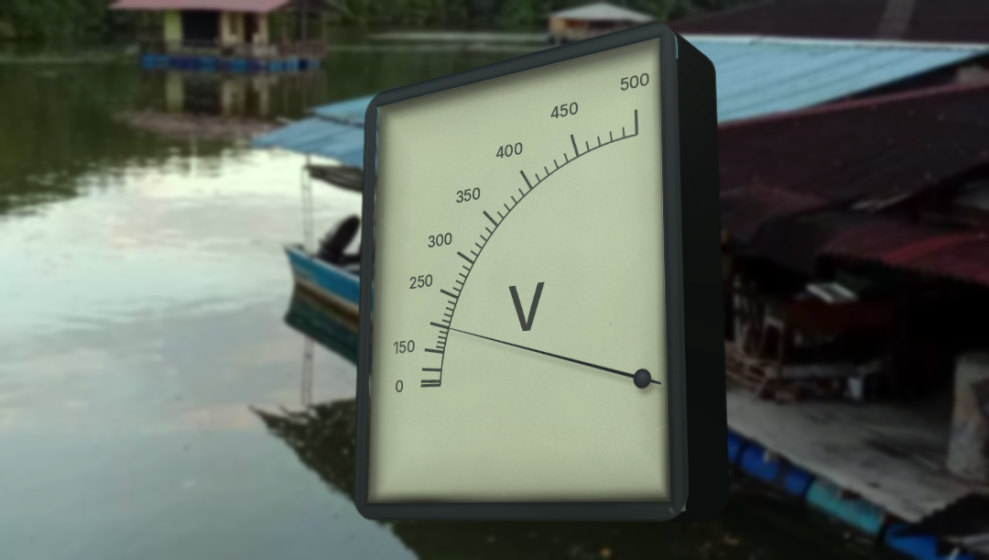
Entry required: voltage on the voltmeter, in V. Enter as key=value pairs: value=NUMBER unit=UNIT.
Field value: value=200 unit=V
